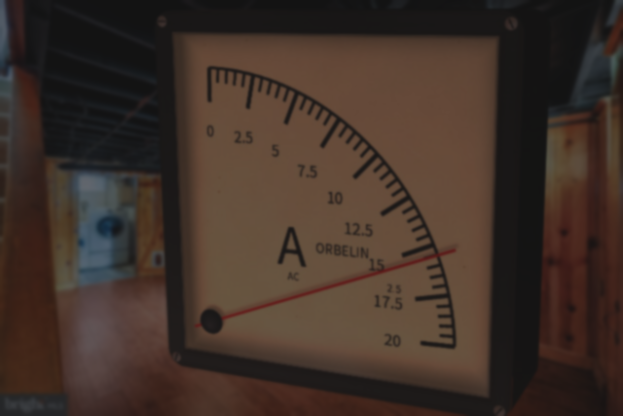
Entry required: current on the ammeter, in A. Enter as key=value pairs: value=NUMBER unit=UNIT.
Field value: value=15.5 unit=A
